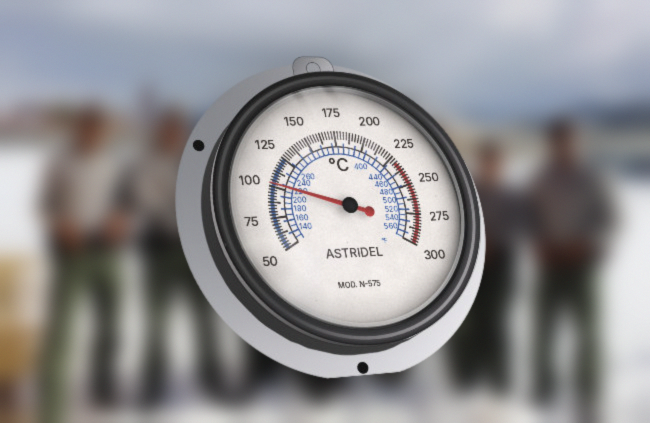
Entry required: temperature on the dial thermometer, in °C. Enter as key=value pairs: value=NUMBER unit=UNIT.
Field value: value=100 unit=°C
